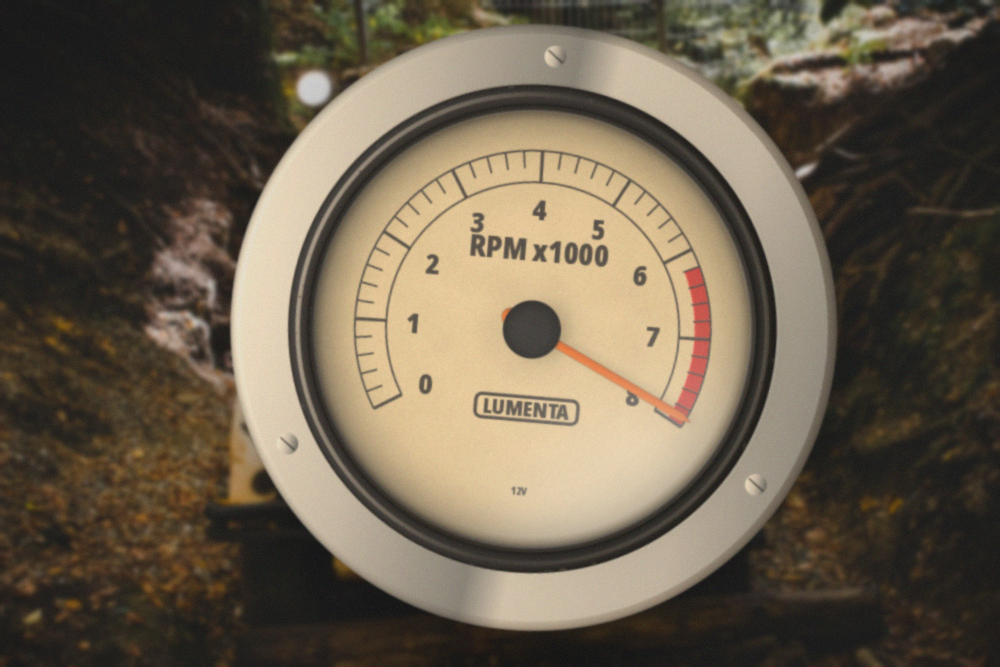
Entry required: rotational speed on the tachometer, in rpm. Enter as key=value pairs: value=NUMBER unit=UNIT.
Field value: value=7900 unit=rpm
